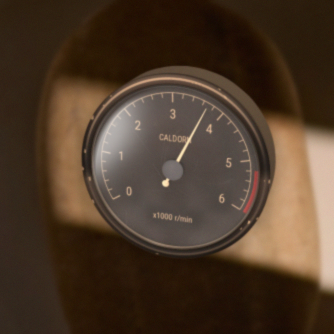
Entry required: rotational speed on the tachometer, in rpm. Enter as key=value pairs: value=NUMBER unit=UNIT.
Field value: value=3700 unit=rpm
